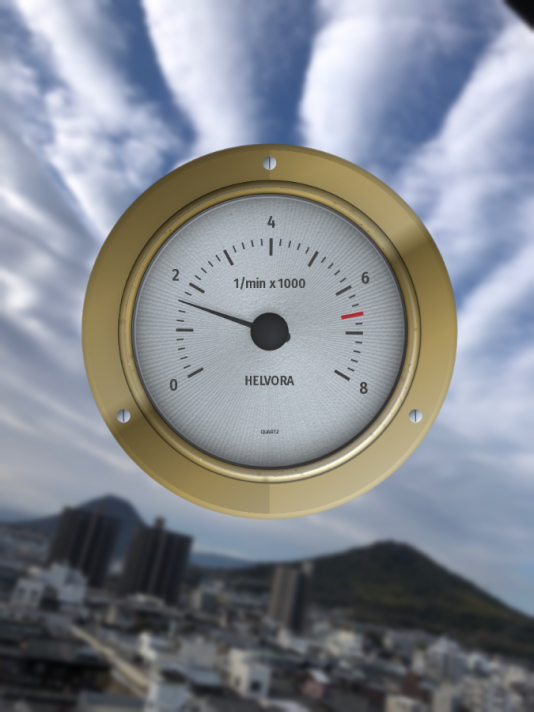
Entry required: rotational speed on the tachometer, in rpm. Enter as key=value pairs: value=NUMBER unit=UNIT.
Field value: value=1600 unit=rpm
